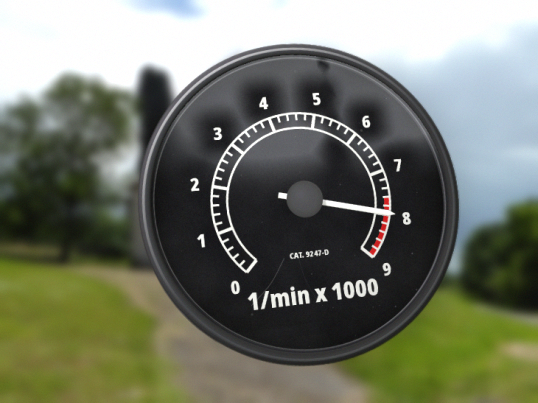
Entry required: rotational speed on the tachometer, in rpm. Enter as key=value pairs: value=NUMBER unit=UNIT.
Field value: value=8000 unit=rpm
